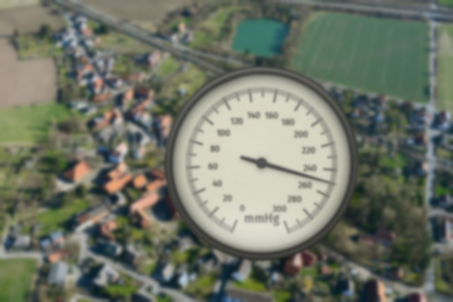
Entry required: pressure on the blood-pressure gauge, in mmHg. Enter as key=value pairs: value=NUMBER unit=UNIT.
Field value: value=250 unit=mmHg
